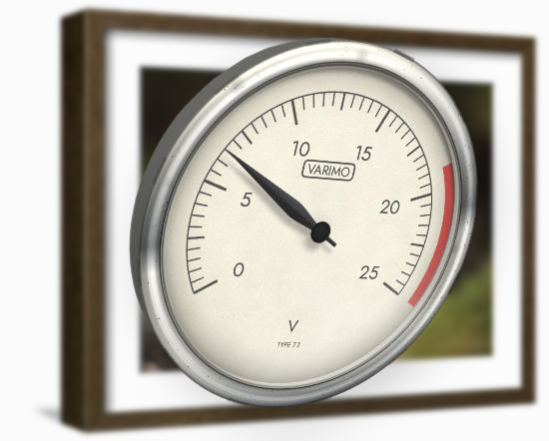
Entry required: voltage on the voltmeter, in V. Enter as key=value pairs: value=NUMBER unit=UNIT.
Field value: value=6.5 unit=V
